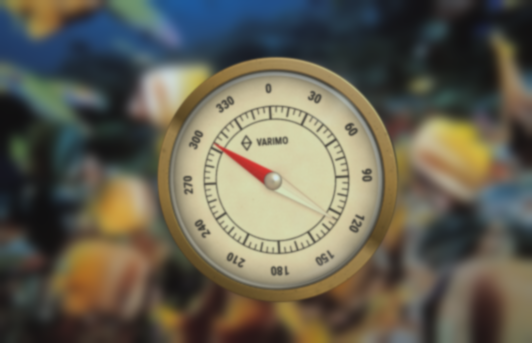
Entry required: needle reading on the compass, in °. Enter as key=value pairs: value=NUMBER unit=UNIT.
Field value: value=305 unit=°
